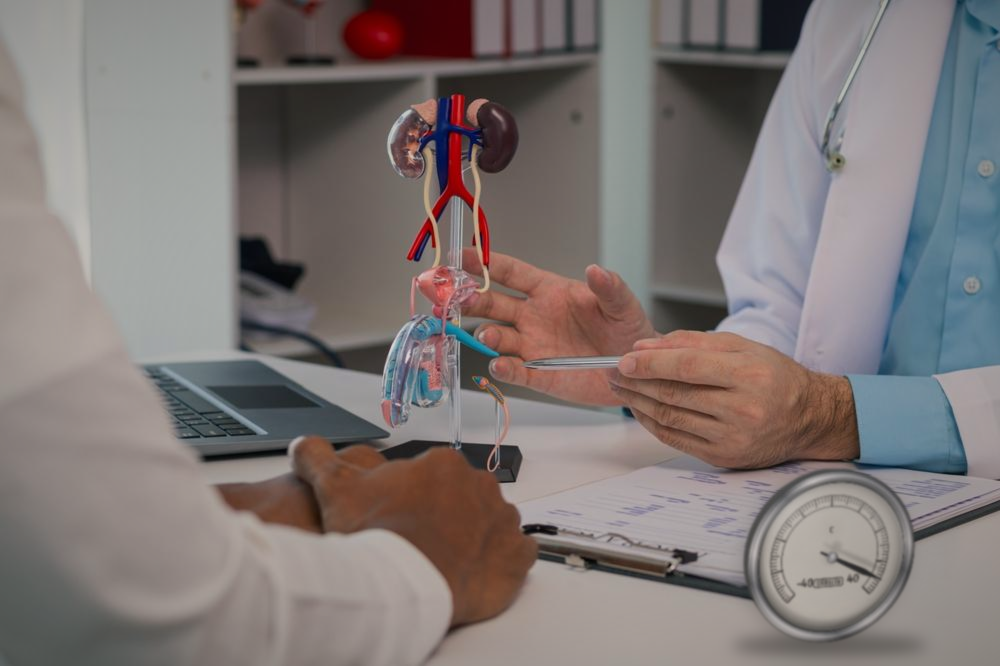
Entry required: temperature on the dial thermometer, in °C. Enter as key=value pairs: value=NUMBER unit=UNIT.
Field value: value=35 unit=°C
